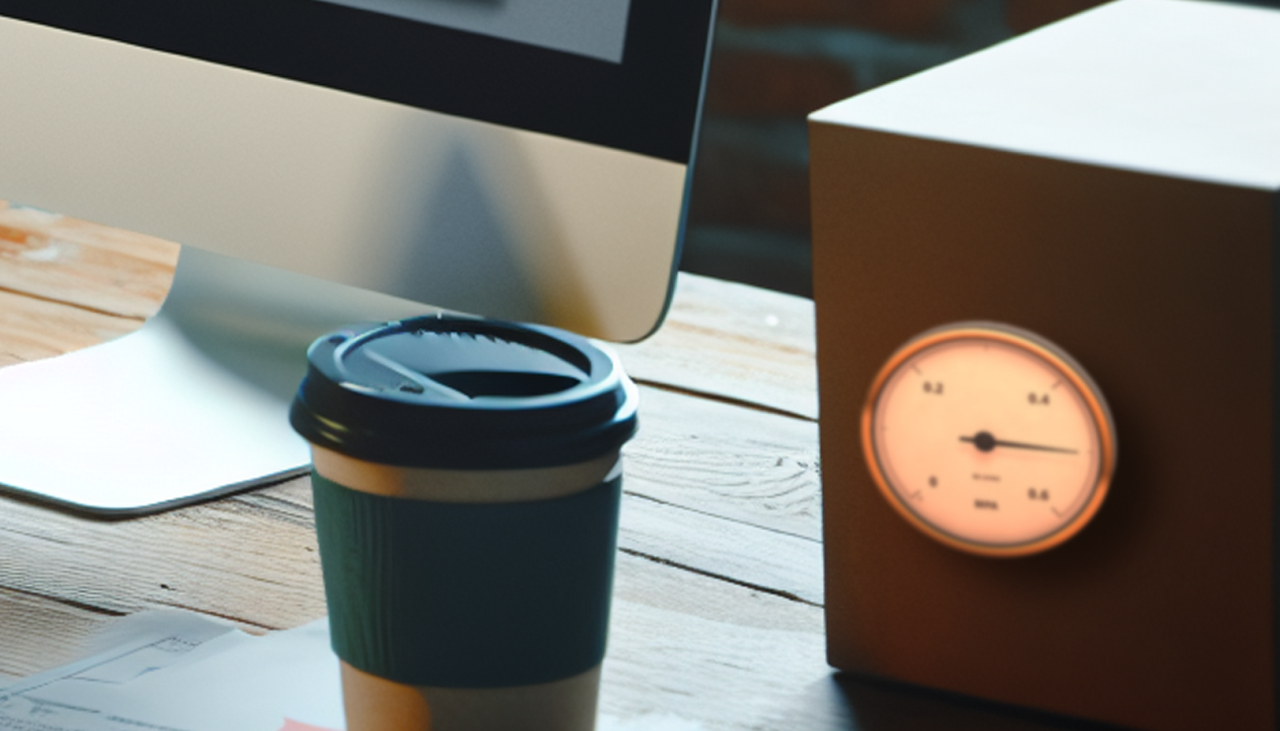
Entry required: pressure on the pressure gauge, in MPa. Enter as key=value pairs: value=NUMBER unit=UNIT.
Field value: value=0.5 unit=MPa
